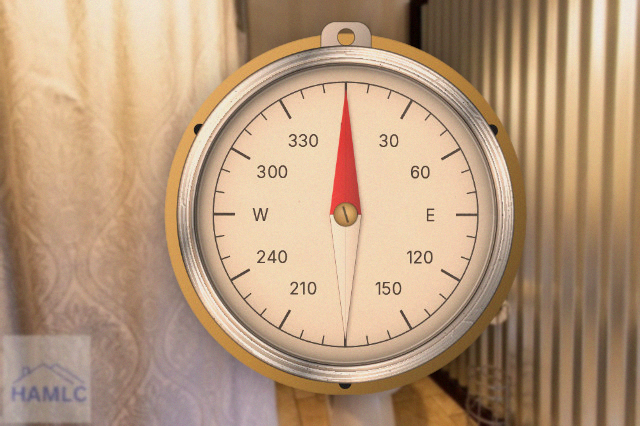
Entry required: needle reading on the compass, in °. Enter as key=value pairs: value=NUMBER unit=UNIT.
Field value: value=0 unit=°
